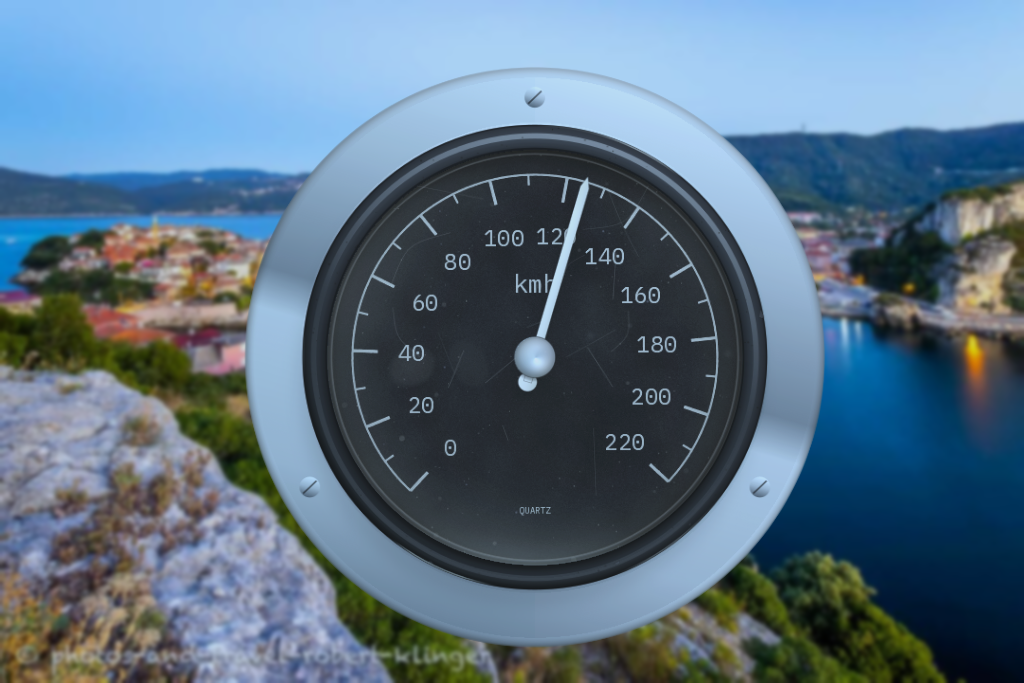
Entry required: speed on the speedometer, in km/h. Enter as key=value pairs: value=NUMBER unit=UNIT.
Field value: value=125 unit=km/h
